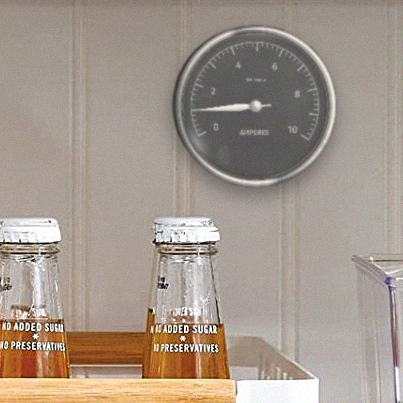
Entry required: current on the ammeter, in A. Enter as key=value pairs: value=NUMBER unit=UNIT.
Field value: value=1 unit=A
